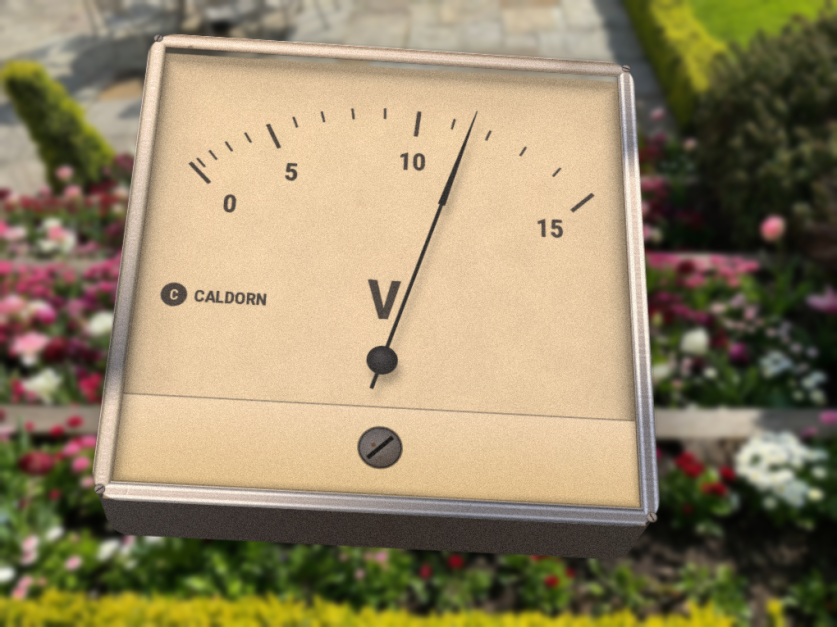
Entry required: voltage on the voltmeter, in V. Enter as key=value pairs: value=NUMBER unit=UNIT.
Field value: value=11.5 unit=V
